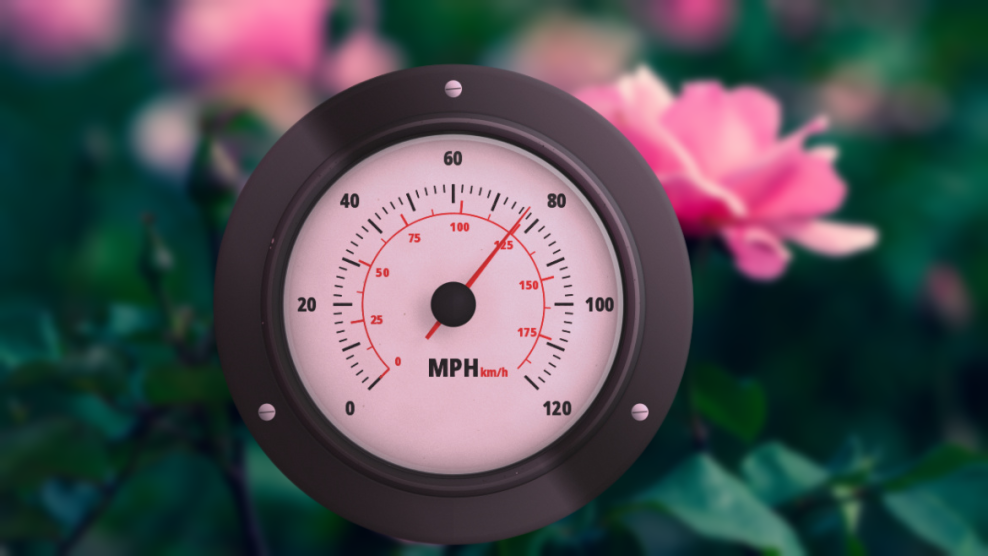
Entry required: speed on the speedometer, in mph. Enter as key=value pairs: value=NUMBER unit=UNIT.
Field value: value=77 unit=mph
